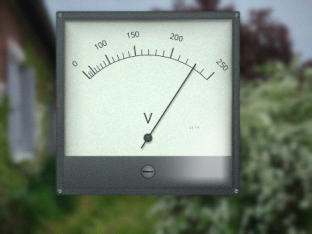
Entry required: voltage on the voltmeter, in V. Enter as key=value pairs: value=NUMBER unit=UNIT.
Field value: value=230 unit=V
